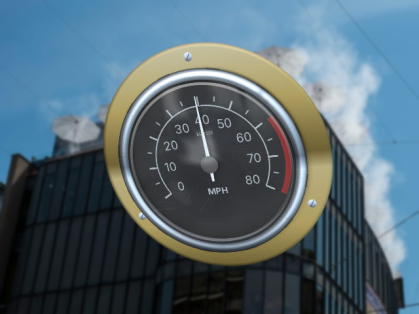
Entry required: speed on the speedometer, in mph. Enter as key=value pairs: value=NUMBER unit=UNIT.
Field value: value=40 unit=mph
